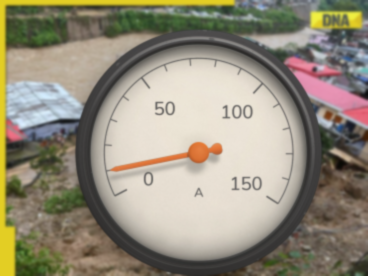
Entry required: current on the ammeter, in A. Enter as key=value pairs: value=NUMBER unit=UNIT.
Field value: value=10 unit=A
